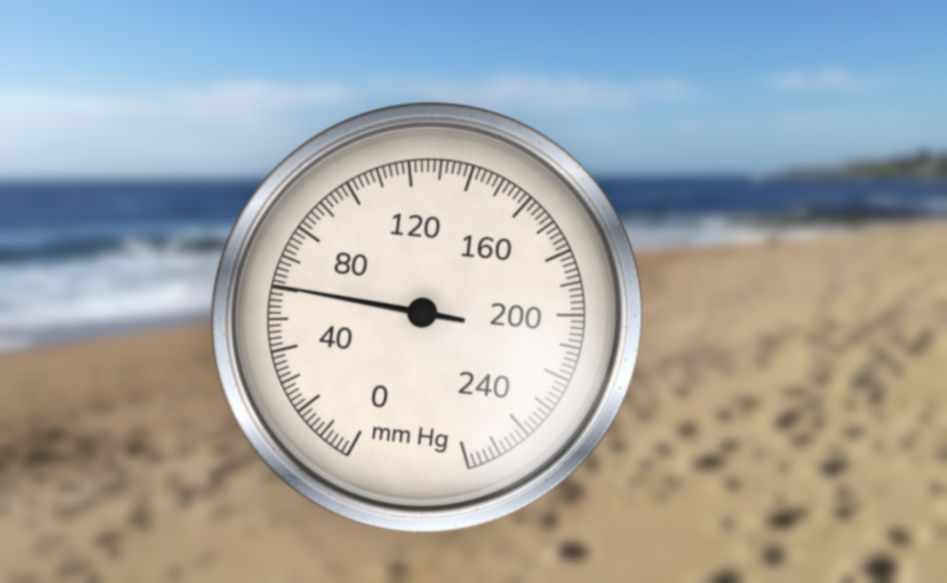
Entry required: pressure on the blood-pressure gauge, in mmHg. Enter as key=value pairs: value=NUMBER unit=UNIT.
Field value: value=60 unit=mmHg
